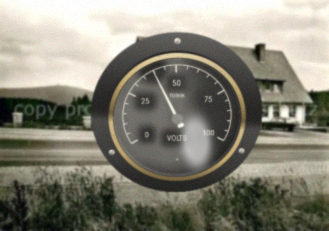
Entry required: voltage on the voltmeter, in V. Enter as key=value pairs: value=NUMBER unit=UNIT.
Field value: value=40 unit=V
